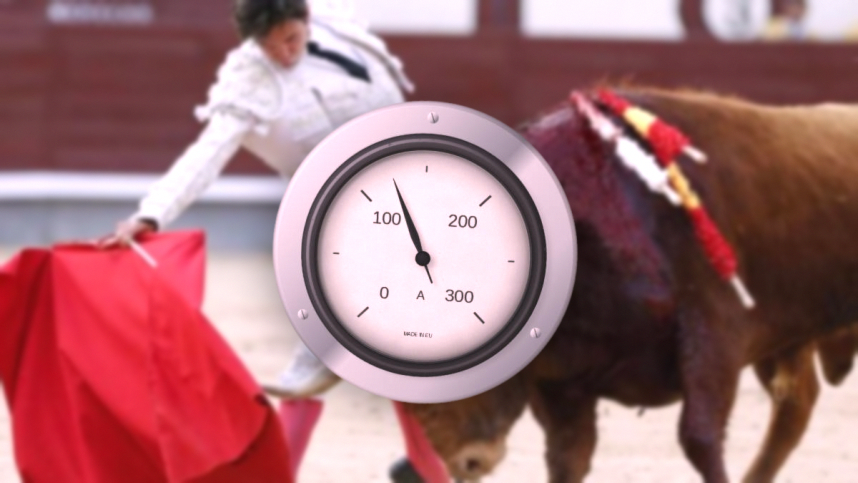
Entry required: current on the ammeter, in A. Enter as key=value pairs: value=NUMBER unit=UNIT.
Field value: value=125 unit=A
